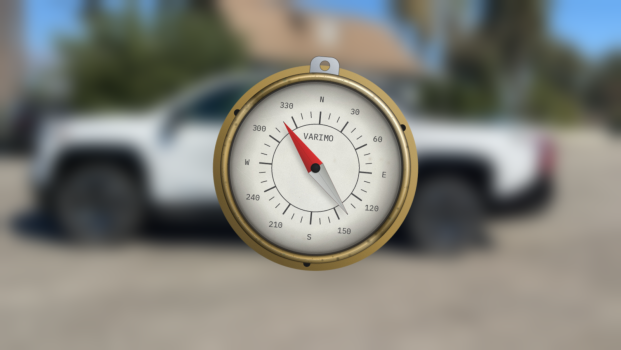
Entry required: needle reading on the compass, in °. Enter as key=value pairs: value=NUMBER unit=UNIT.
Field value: value=320 unit=°
